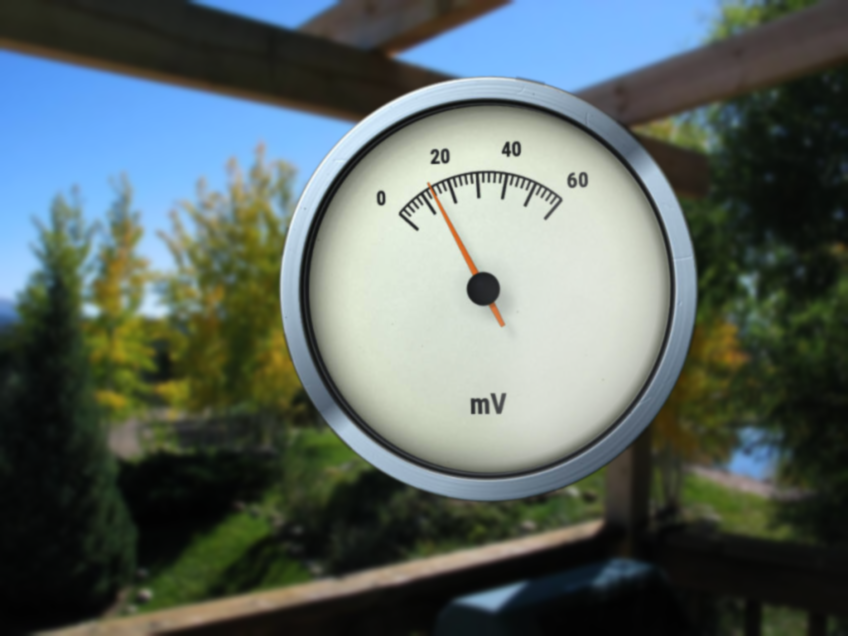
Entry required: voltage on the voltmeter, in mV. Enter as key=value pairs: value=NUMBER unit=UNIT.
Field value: value=14 unit=mV
